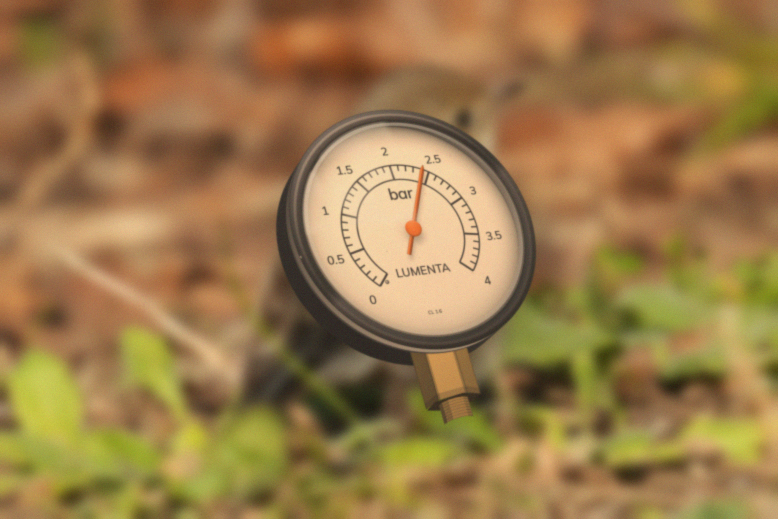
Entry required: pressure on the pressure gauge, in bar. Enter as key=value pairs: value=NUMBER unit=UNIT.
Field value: value=2.4 unit=bar
